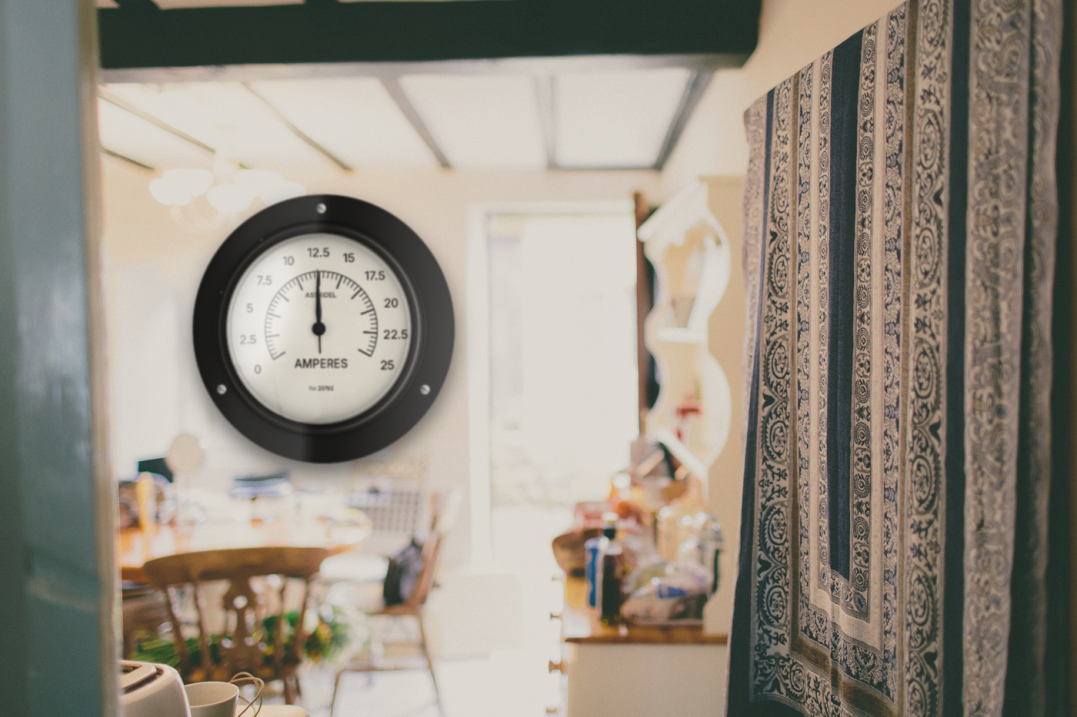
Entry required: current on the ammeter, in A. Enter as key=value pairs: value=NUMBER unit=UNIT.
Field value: value=12.5 unit=A
